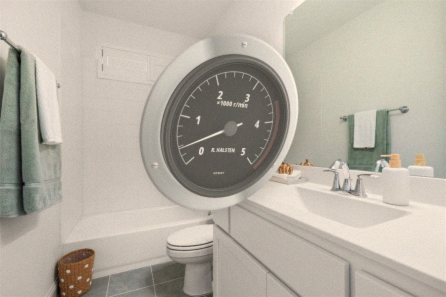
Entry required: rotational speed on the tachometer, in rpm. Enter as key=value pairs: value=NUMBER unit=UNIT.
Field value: value=400 unit=rpm
